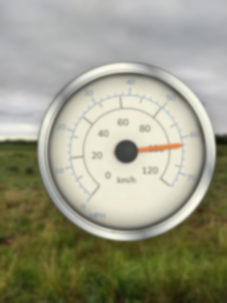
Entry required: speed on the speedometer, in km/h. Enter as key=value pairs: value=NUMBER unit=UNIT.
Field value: value=100 unit=km/h
